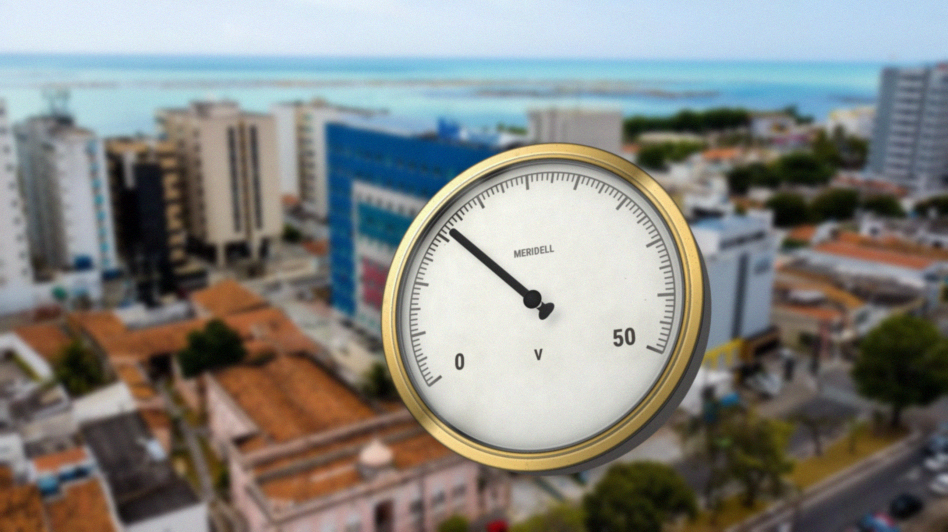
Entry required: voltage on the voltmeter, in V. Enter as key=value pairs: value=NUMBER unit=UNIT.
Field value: value=16 unit=V
